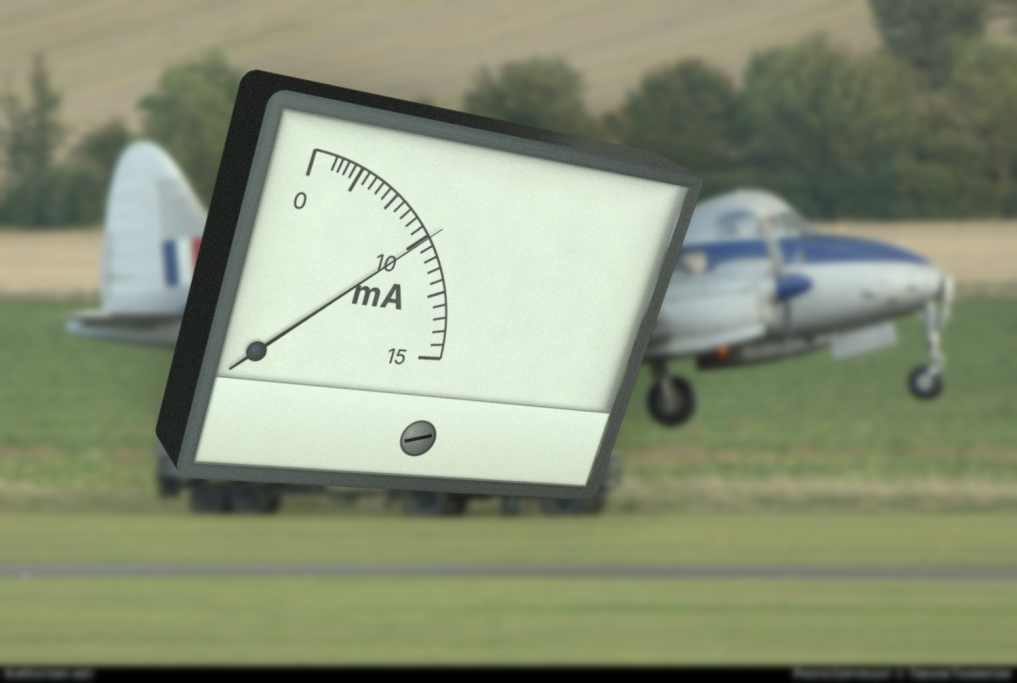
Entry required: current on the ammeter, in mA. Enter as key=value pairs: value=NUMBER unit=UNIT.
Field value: value=10 unit=mA
